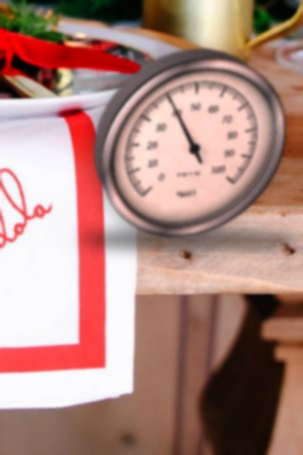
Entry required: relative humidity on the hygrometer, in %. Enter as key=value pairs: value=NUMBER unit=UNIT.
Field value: value=40 unit=%
